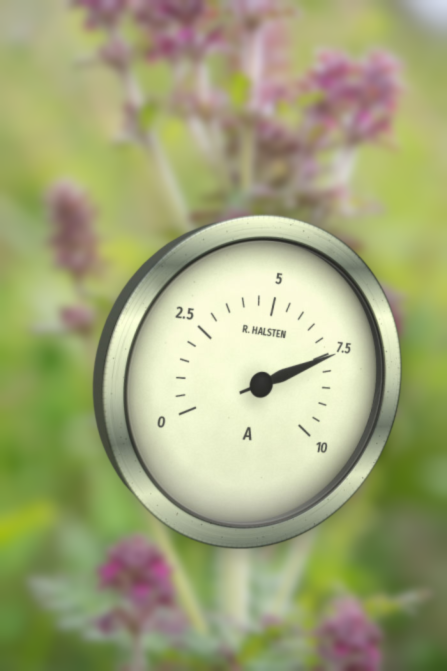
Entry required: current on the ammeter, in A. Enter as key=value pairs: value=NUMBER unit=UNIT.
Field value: value=7.5 unit=A
